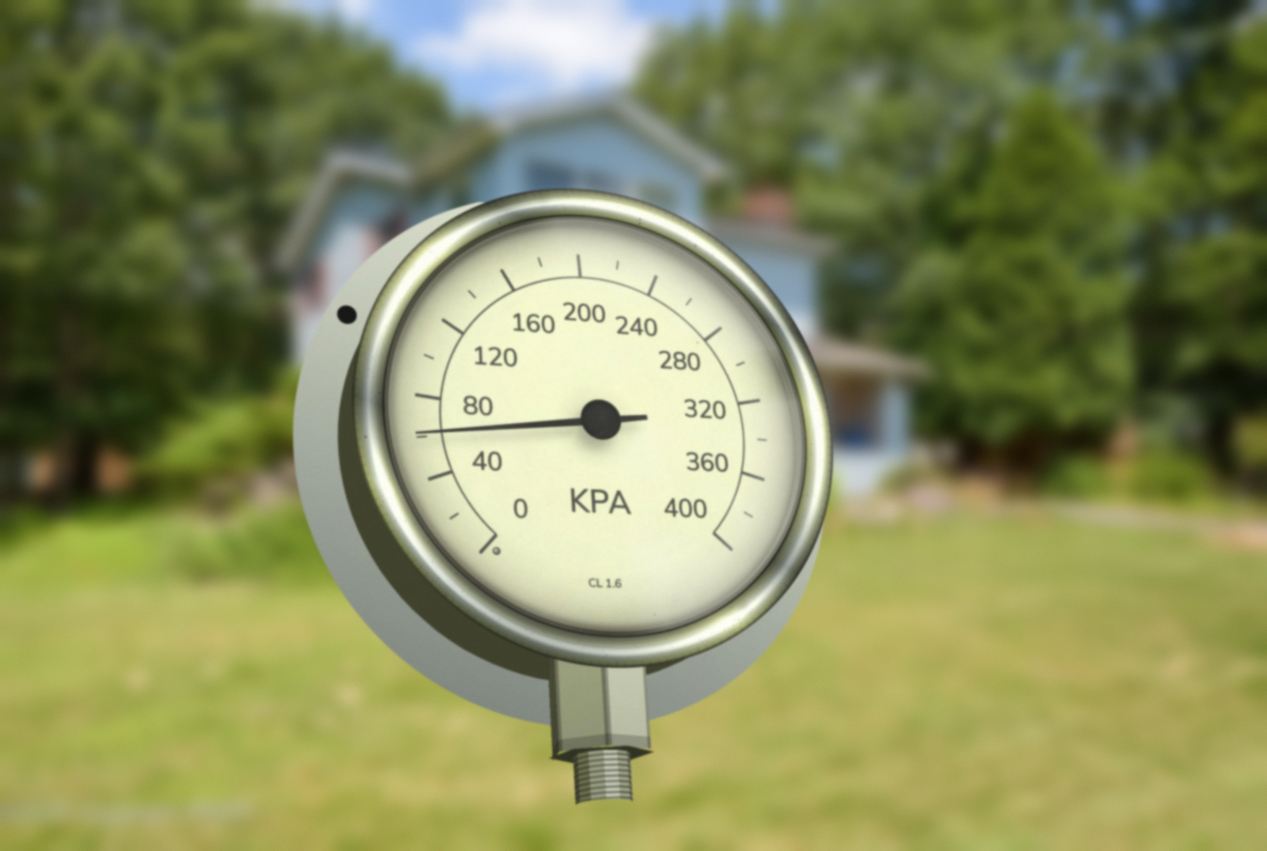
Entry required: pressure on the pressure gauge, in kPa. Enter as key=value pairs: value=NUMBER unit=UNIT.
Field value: value=60 unit=kPa
